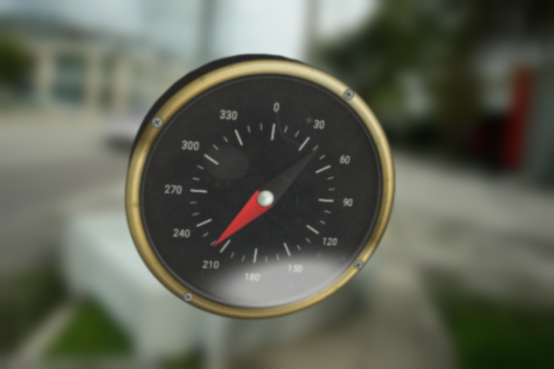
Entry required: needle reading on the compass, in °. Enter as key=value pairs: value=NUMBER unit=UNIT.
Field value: value=220 unit=°
